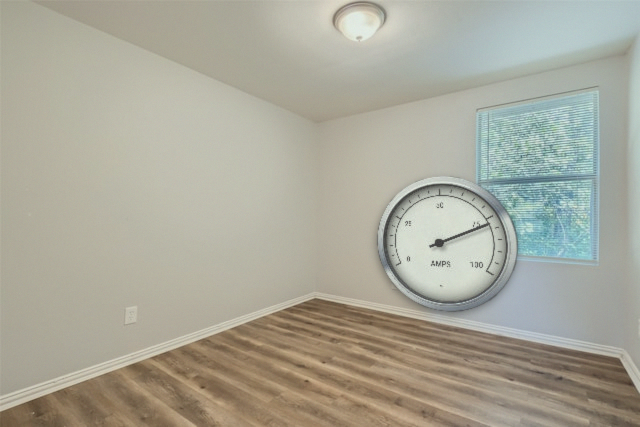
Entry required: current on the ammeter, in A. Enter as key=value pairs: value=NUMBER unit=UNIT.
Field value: value=77.5 unit=A
